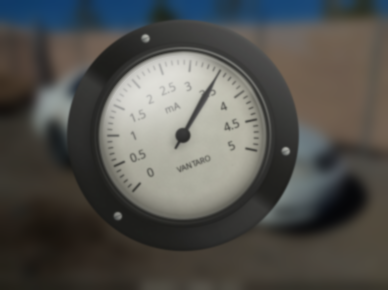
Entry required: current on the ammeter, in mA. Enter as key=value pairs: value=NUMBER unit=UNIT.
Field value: value=3.5 unit=mA
